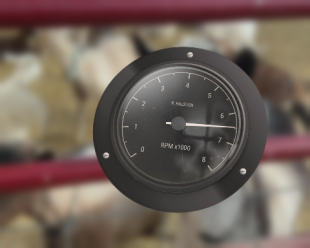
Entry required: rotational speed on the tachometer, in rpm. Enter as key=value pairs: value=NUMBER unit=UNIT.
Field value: value=6500 unit=rpm
